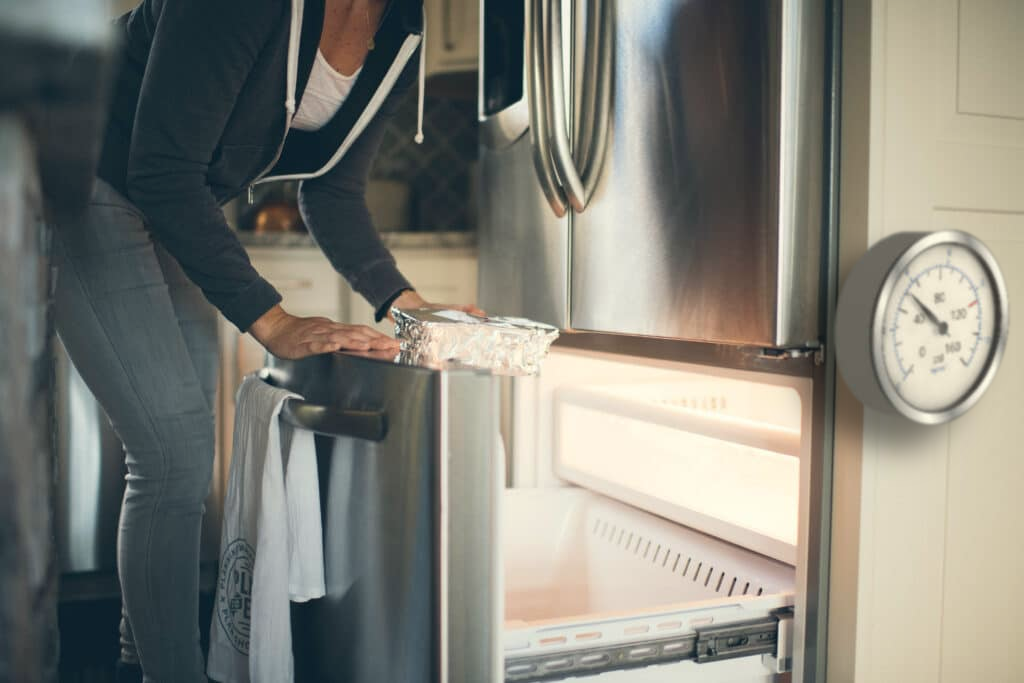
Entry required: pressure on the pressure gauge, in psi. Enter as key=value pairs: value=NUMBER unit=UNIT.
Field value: value=50 unit=psi
